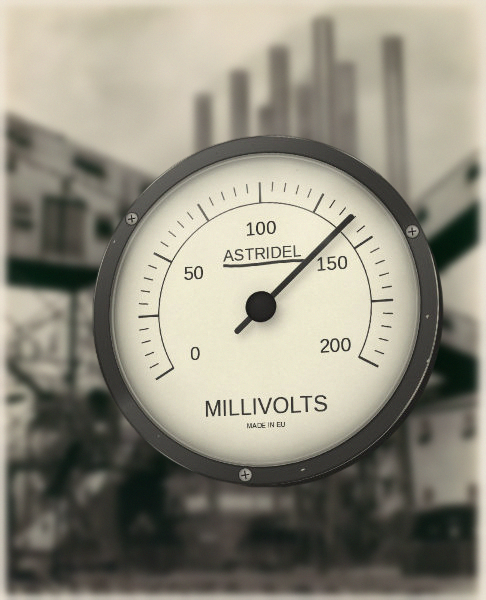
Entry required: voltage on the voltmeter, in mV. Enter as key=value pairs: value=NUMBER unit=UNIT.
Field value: value=140 unit=mV
